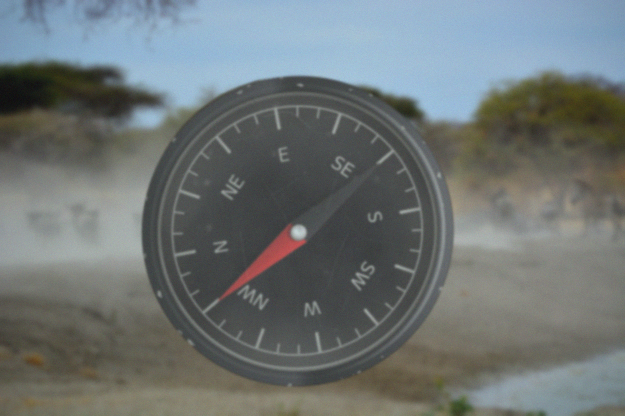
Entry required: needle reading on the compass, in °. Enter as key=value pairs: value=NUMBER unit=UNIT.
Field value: value=330 unit=°
